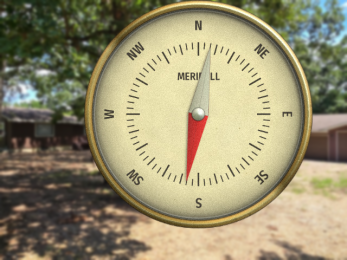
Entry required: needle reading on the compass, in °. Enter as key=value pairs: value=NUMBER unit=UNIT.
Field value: value=190 unit=°
